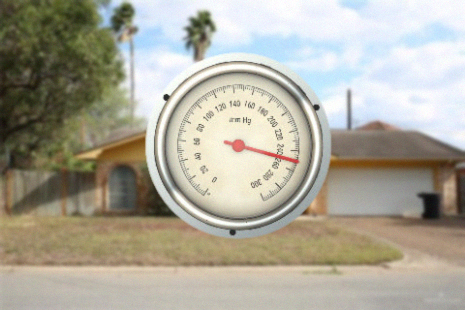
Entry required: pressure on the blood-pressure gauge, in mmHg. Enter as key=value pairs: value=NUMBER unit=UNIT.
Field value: value=250 unit=mmHg
